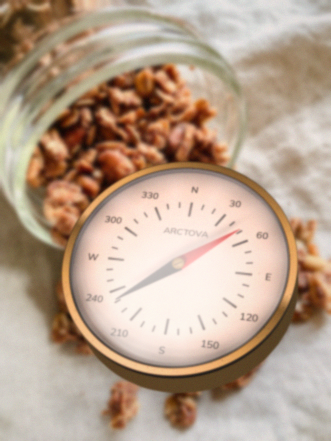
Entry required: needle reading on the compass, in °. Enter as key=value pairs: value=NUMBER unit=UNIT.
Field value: value=50 unit=°
